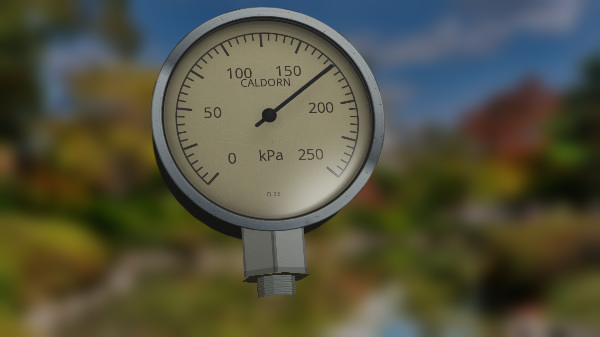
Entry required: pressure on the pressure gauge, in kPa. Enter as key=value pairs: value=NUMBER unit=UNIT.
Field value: value=175 unit=kPa
